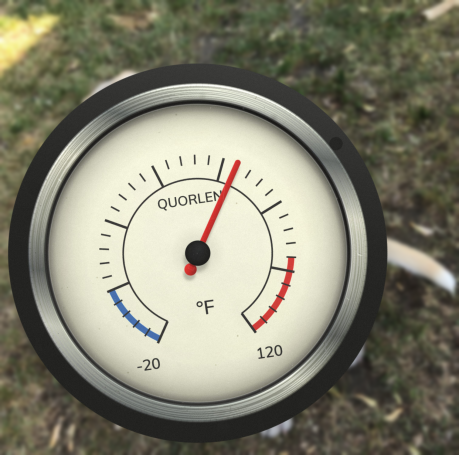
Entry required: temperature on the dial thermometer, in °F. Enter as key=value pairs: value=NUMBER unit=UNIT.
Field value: value=64 unit=°F
